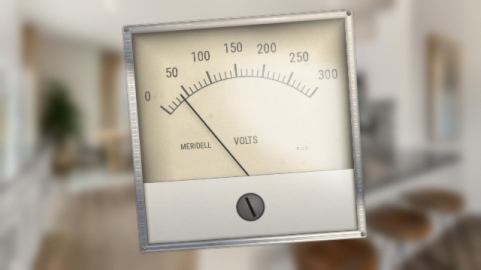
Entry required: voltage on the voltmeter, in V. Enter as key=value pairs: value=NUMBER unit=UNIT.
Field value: value=40 unit=V
